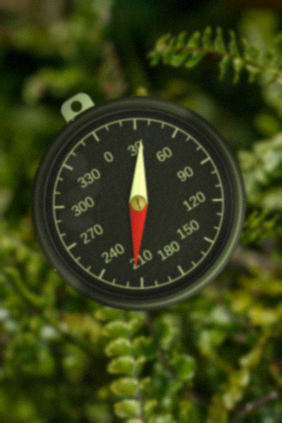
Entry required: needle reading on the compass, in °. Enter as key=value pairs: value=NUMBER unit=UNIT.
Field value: value=215 unit=°
